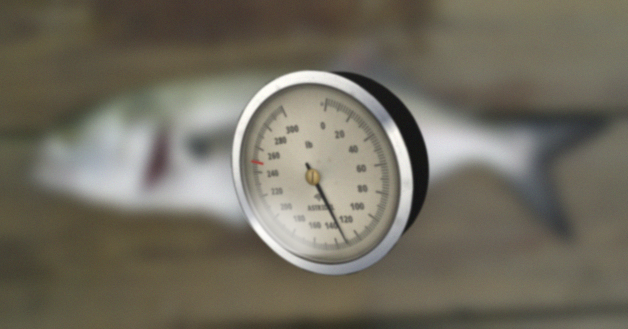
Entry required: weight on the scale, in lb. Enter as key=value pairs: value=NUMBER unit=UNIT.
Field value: value=130 unit=lb
